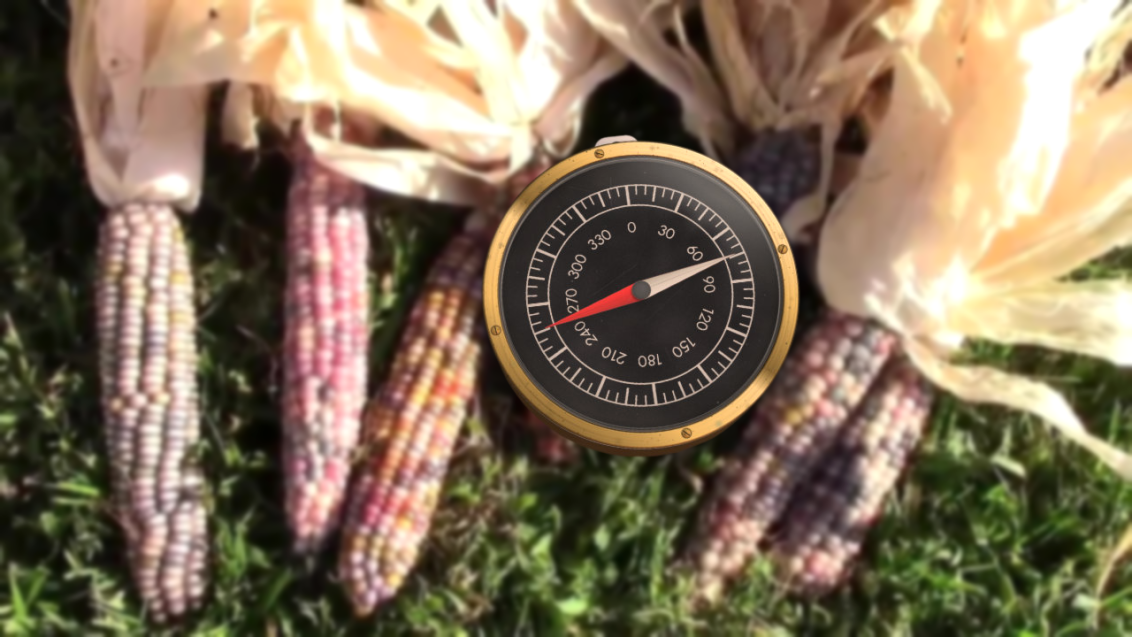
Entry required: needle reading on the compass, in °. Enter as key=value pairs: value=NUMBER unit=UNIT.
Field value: value=255 unit=°
